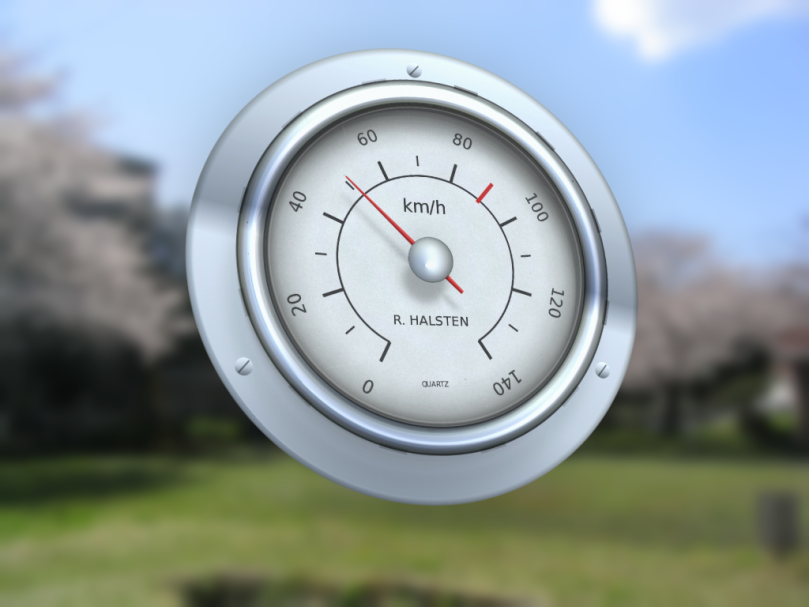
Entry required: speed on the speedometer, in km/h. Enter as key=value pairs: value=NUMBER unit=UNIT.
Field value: value=50 unit=km/h
